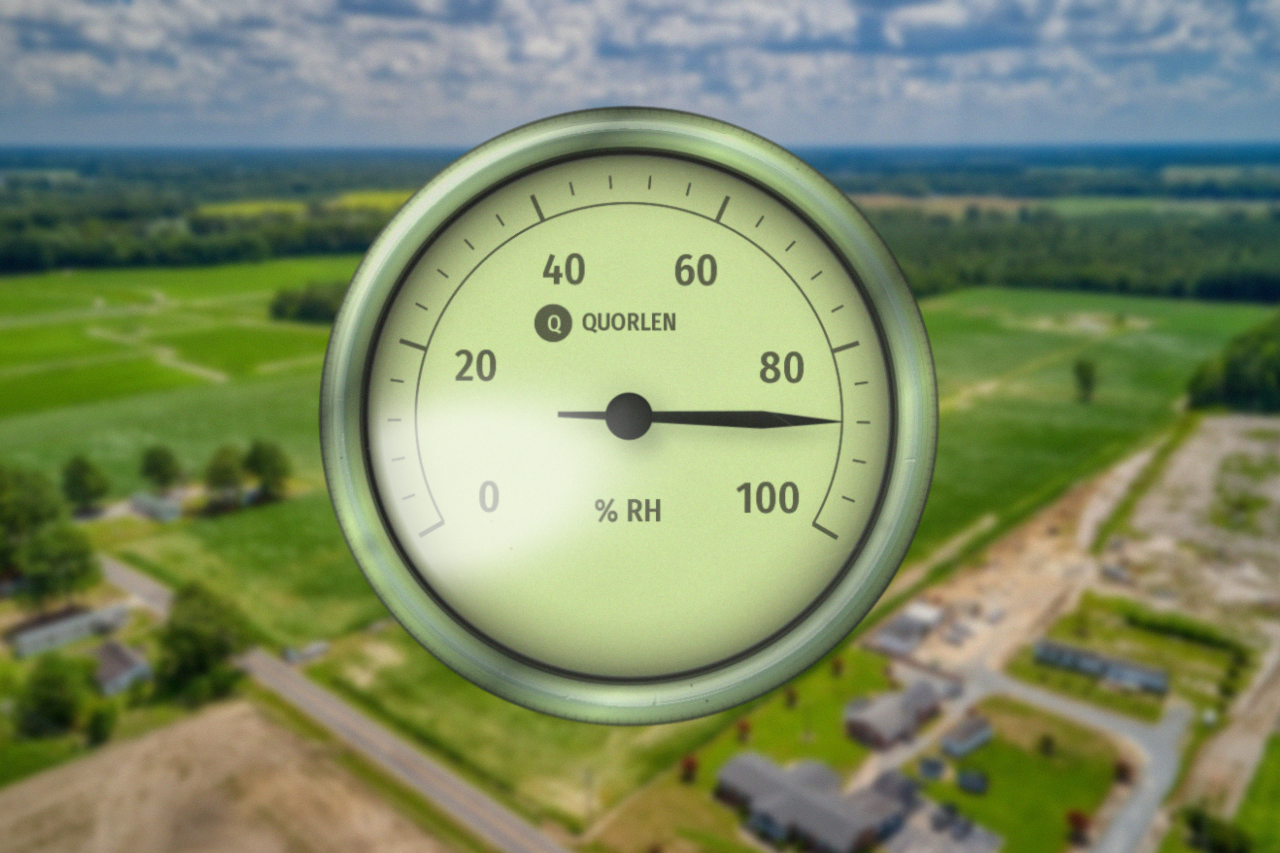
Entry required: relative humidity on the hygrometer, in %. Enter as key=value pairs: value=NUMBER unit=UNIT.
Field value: value=88 unit=%
